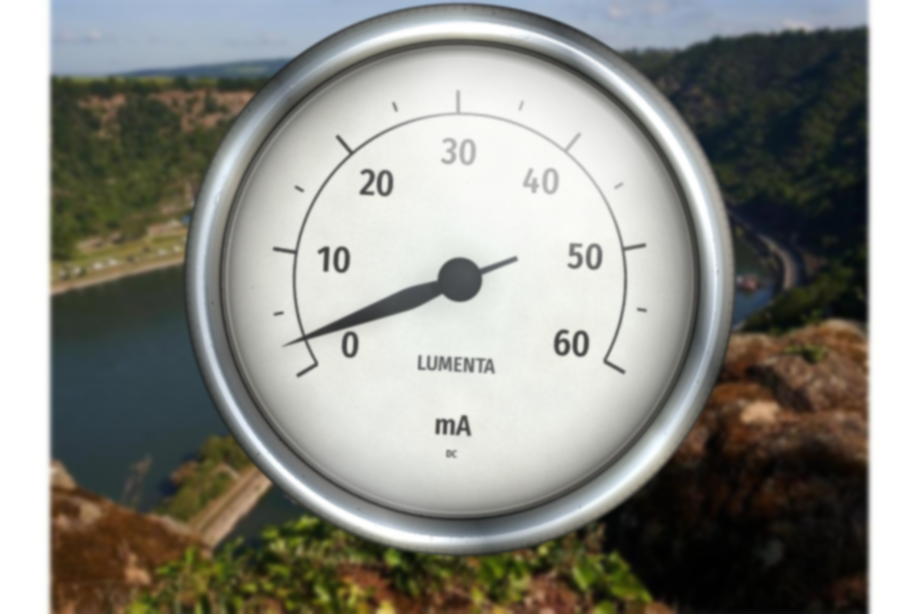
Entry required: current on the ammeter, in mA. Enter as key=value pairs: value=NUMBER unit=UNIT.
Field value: value=2.5 unit=mA
